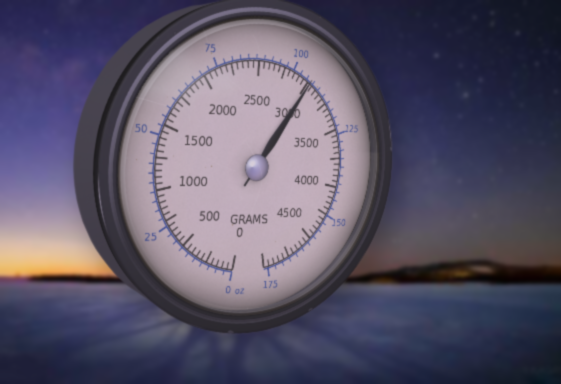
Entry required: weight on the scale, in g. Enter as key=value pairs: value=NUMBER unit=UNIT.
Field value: value=3000 unit=g
